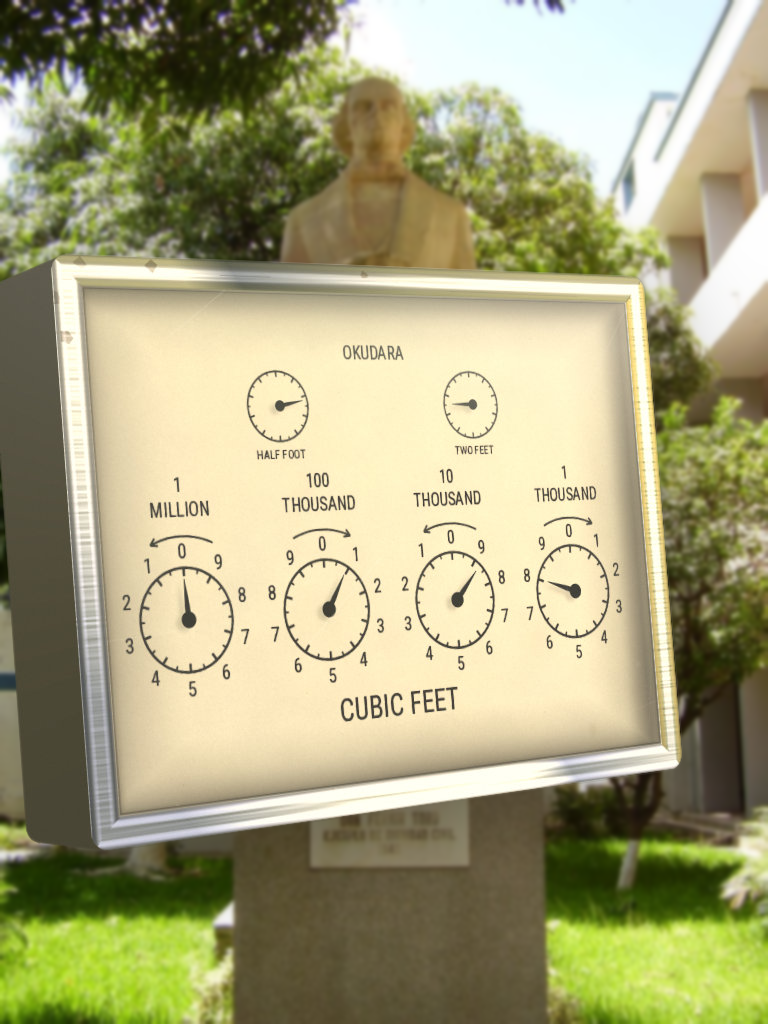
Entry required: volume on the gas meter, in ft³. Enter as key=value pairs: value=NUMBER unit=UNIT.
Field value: value=8800 unit=ft³
